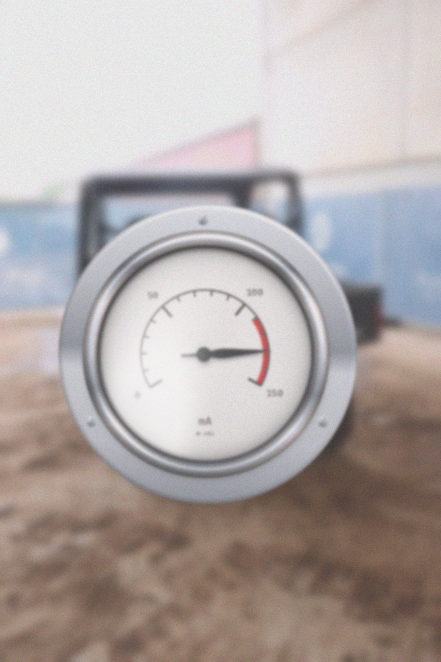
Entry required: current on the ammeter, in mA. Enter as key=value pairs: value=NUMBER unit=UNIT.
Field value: value=130 unit=mA
